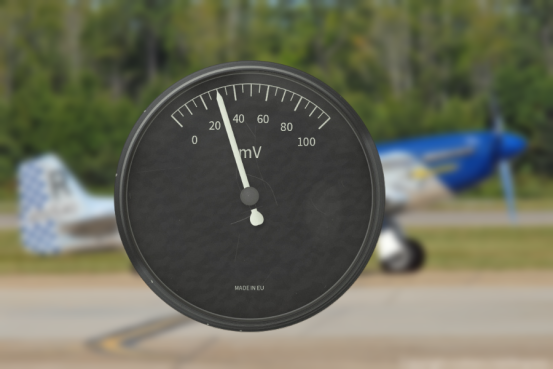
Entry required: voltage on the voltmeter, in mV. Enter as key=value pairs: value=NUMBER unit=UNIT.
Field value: value=30 unit=mV
